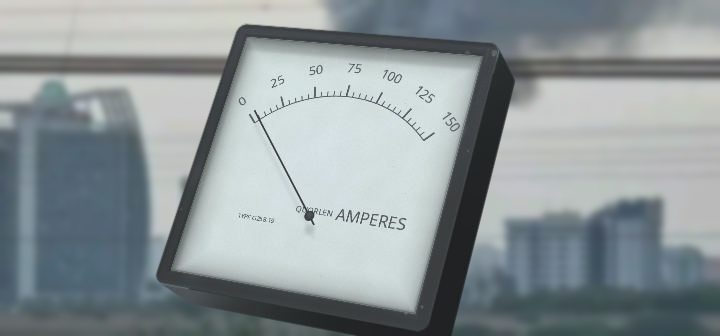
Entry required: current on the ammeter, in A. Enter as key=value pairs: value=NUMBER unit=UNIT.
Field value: value=5 unit=A
